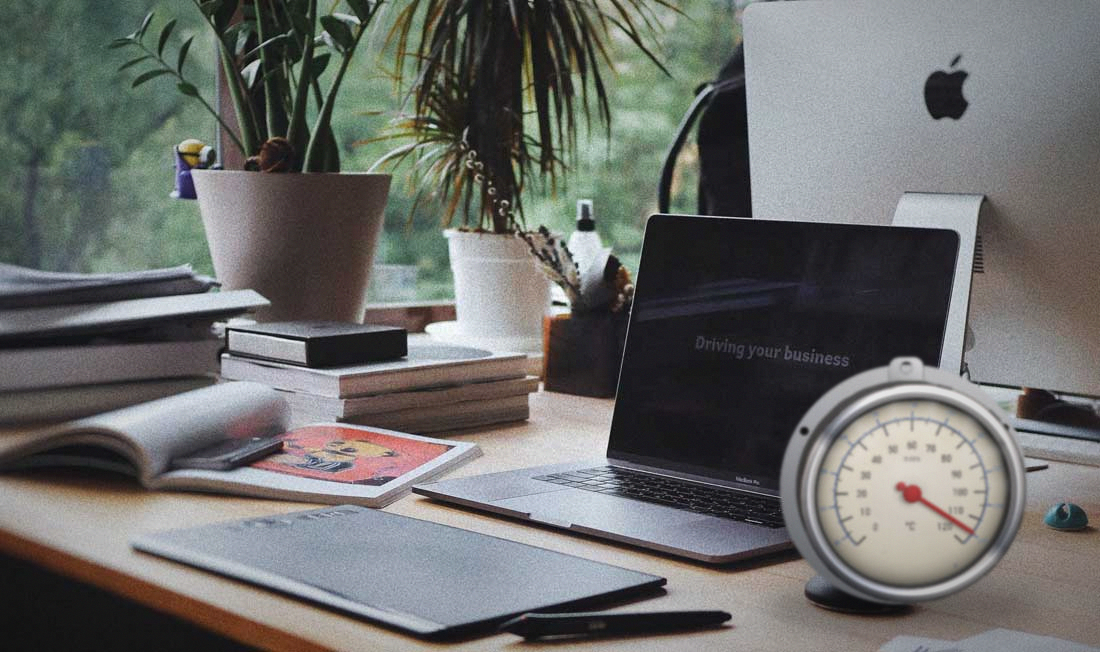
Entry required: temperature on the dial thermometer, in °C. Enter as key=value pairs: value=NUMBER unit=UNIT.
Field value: value=115 unit=°C
